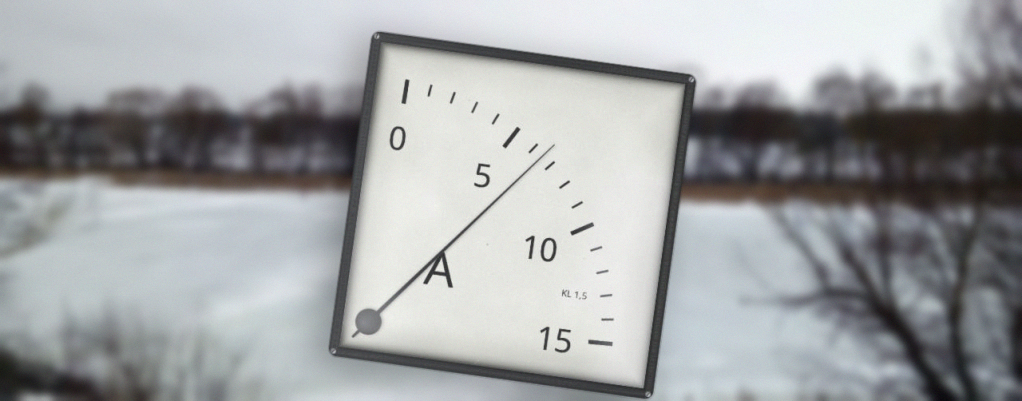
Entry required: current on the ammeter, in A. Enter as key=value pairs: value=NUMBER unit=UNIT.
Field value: value=6.5 unit=A
